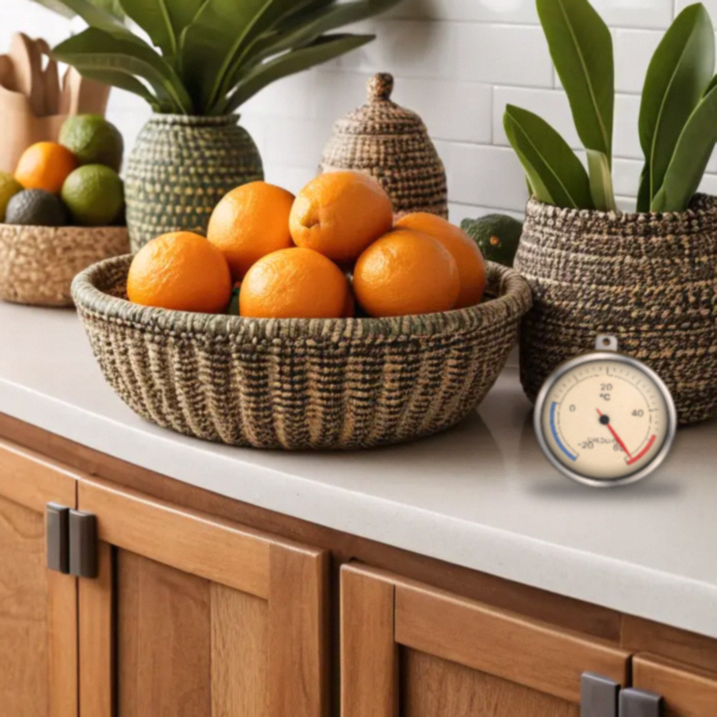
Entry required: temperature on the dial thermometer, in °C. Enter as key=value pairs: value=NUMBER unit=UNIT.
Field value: value=58 unit=°C
